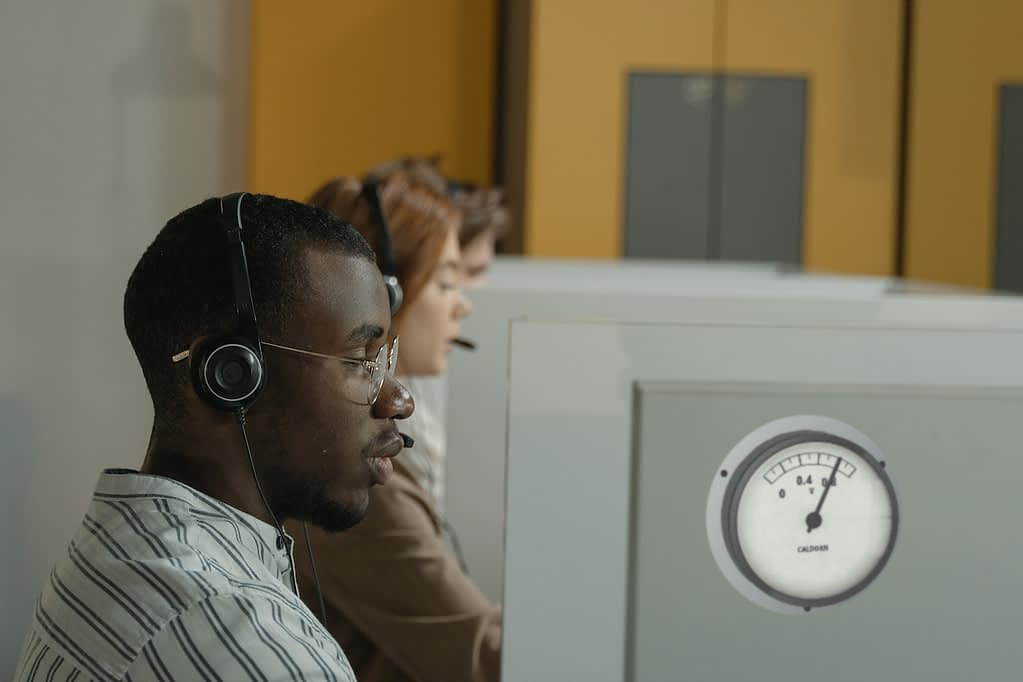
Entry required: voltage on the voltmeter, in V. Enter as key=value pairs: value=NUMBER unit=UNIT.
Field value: value=0.8 unit=V
